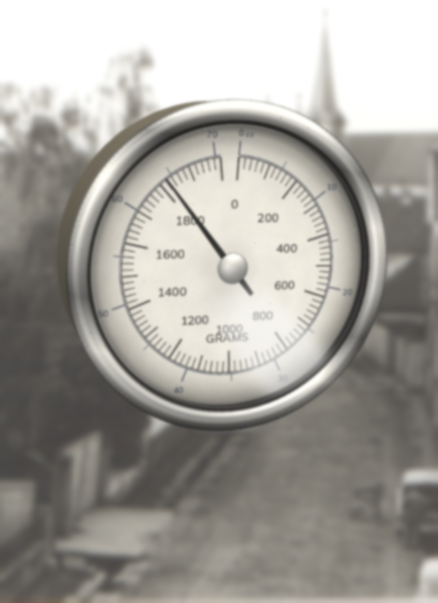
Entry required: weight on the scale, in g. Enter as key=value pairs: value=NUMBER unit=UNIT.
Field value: value=1820 unit=g
